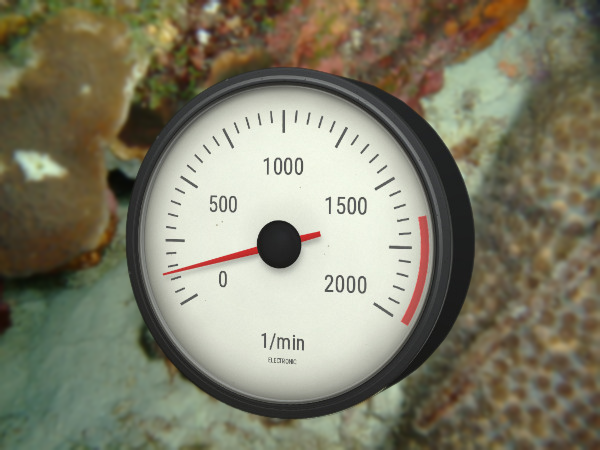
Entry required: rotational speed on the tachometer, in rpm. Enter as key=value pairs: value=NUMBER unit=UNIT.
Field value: value=125 unit=rpm
